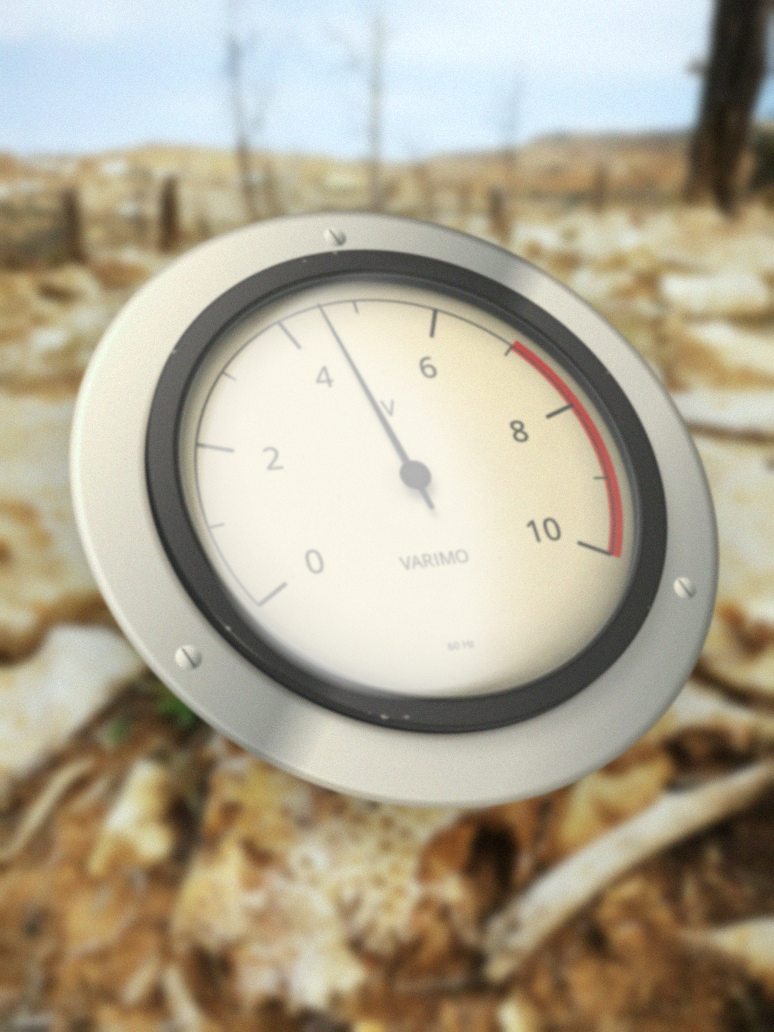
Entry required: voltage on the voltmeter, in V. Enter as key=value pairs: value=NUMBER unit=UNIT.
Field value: value=4.5 unit=V
